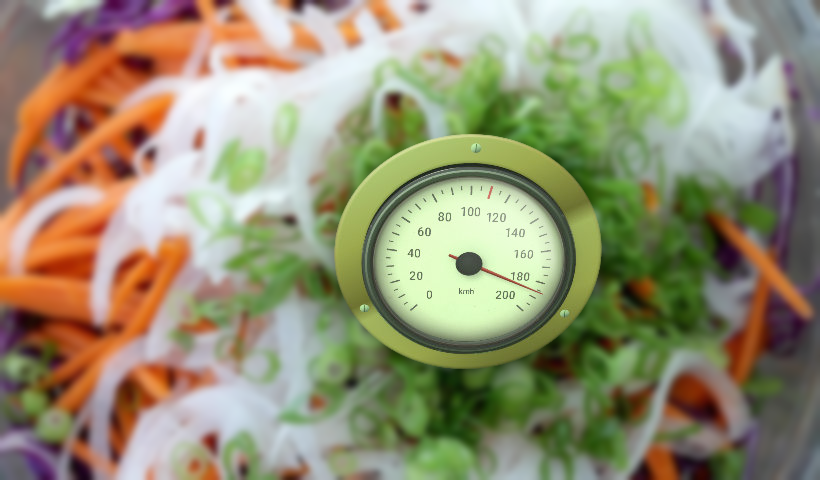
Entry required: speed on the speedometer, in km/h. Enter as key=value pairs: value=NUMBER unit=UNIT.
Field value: value=185 unit=km/h
